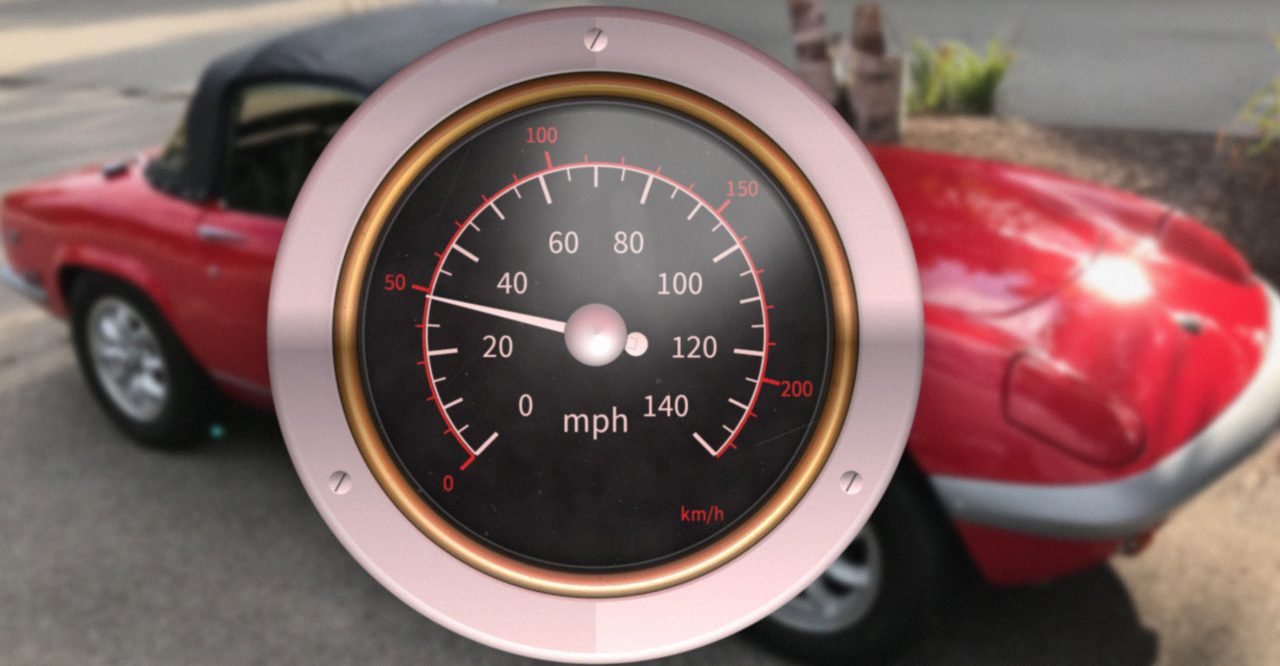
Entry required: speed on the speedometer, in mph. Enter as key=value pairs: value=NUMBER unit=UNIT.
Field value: value=30 unit=mph
